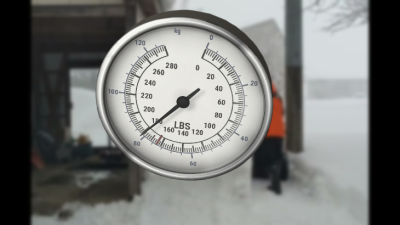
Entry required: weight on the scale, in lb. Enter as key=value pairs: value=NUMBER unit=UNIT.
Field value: value=180 unit=lb
